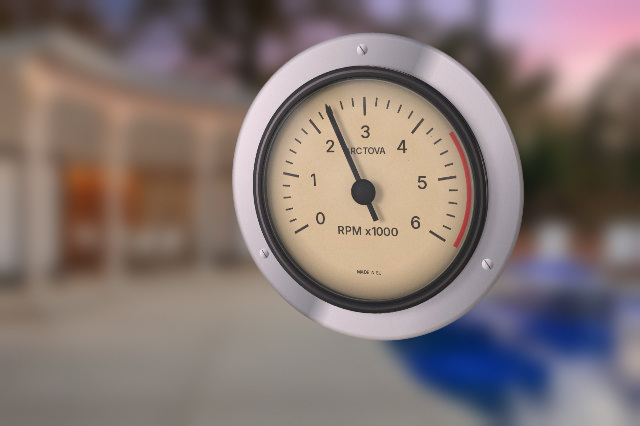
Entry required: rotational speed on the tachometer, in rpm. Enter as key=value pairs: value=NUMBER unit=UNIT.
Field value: value=2400 unit=rpm
